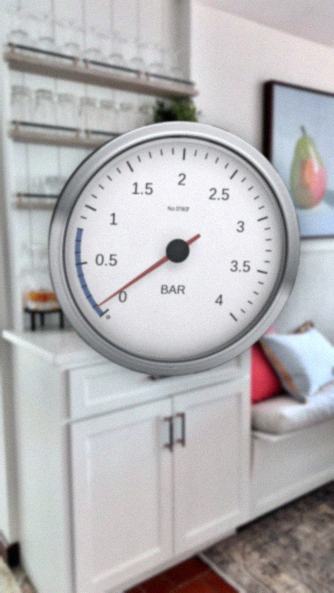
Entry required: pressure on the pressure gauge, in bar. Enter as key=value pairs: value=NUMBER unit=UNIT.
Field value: value=0.1 unit=bar
